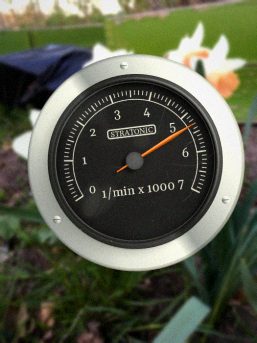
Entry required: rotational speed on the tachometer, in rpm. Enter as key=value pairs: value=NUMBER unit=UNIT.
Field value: value=5300 unit=rpm
